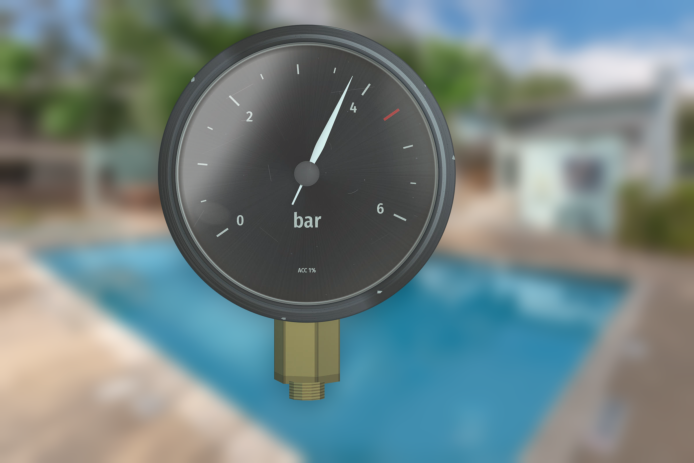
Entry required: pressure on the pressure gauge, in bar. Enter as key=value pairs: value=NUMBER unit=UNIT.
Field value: value=3.75 unit=bar
